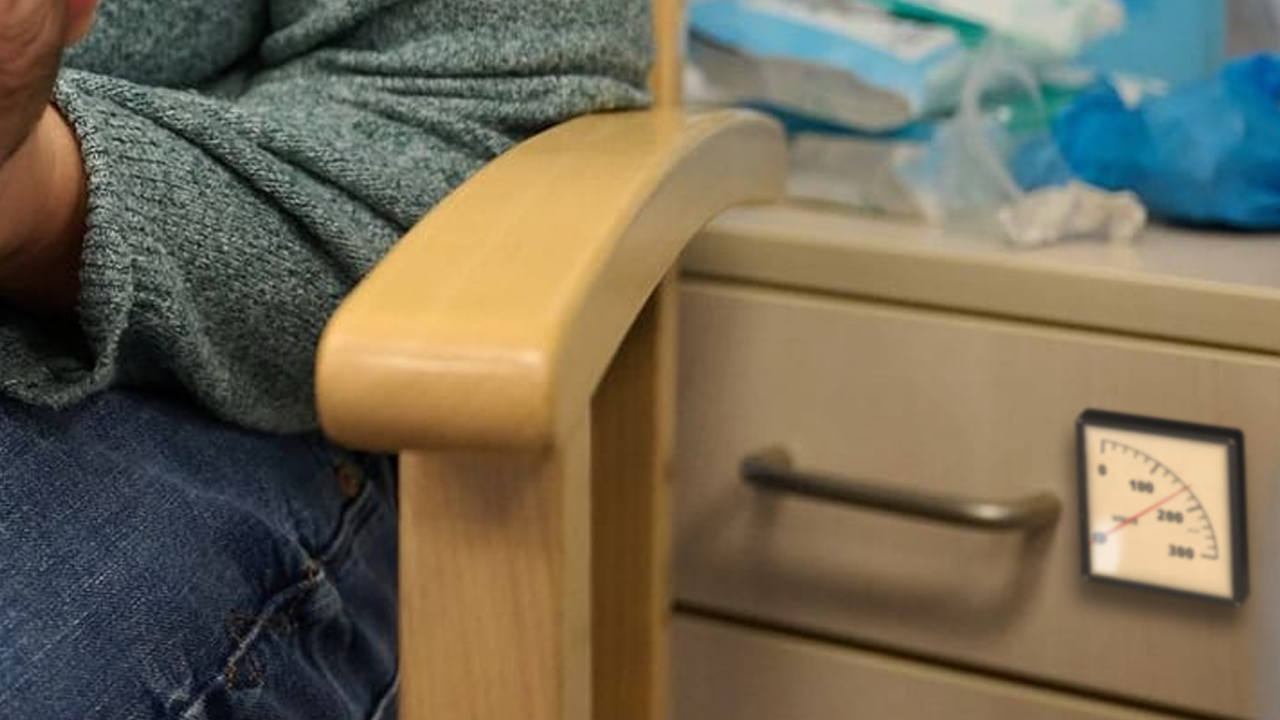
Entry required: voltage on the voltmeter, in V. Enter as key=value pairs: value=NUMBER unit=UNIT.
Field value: value=160 unit=V
